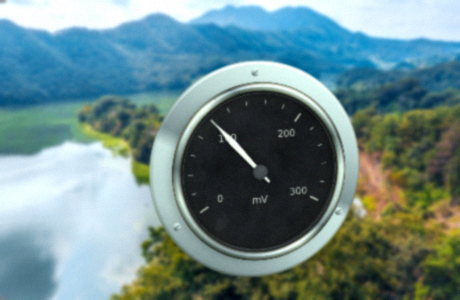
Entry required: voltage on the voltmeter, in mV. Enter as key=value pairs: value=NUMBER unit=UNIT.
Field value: value=100 unit=mV
